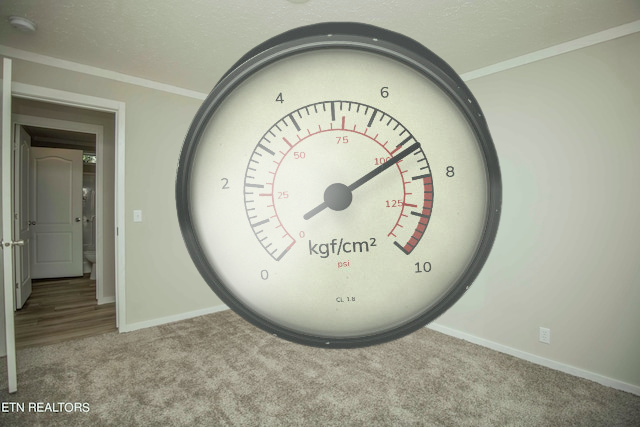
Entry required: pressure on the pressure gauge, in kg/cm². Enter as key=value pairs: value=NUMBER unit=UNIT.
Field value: value=7.2 unit=kg/cm²
